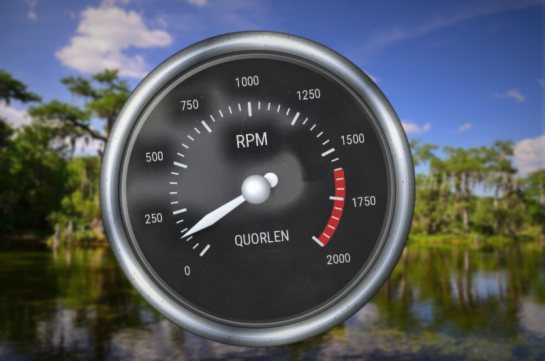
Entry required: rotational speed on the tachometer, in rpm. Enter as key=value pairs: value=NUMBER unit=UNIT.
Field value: value=125 unit=rpm
